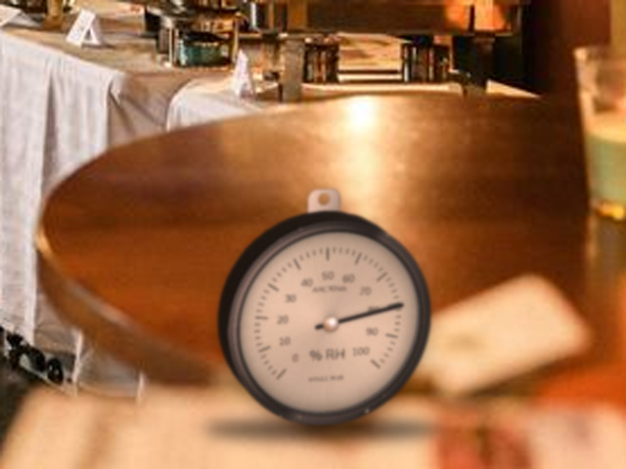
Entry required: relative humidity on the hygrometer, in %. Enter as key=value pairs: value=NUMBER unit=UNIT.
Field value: value=80 unit=%
